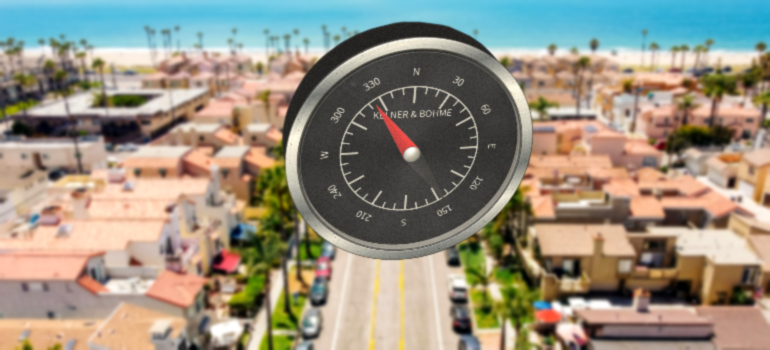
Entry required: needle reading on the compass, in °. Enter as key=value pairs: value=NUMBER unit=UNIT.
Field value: value=325 unit=°
